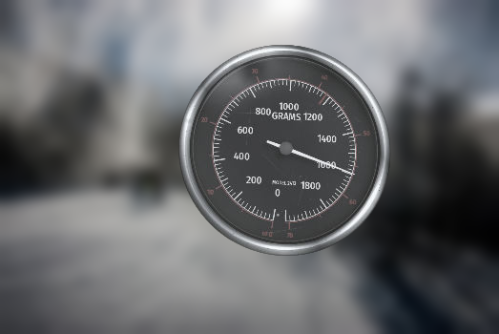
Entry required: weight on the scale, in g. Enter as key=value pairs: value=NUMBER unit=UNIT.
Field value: value=1600 unit=g
